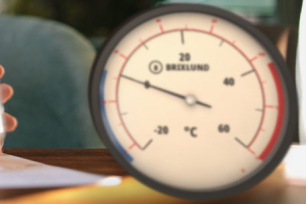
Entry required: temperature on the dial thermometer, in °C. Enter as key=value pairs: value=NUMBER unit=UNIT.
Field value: value=0 unit=°C
